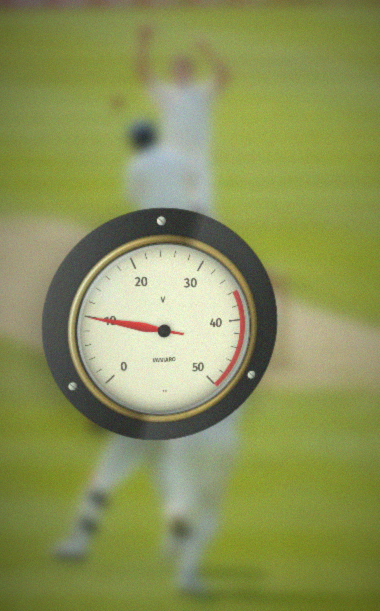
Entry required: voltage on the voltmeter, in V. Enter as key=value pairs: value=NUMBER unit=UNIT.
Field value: value=10 unit=V
